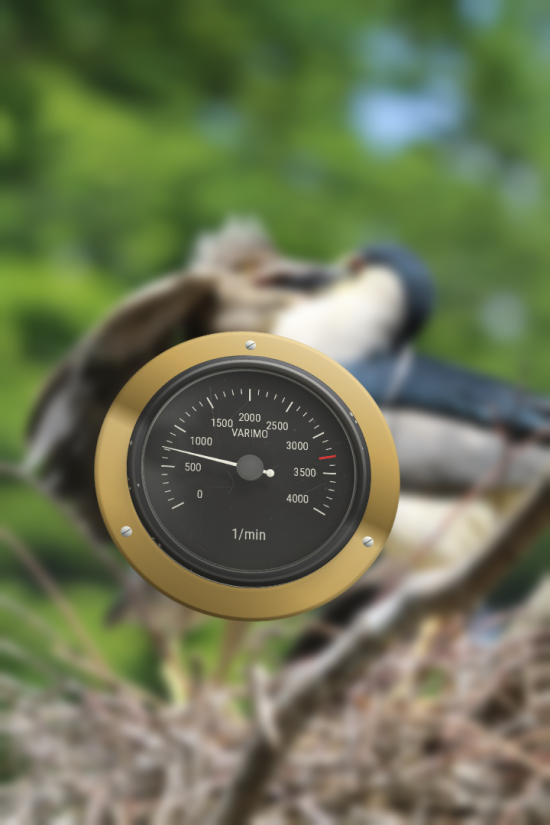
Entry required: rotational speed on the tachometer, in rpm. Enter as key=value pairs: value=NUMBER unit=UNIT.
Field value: value=700 unit=rpm
